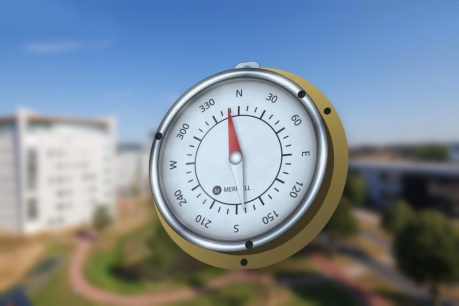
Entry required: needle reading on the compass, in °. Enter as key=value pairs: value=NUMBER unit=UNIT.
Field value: value=350 unit=°
